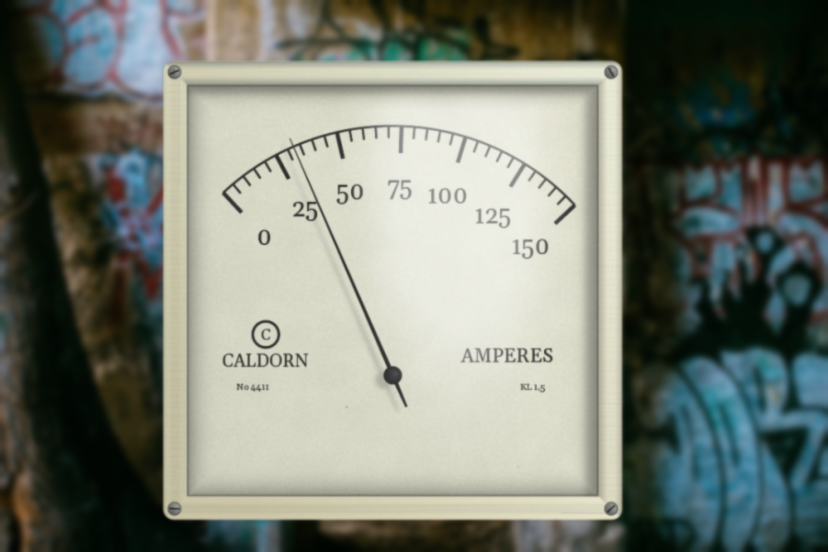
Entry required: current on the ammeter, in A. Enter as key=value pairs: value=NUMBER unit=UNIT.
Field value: value=32.5 unit=A
